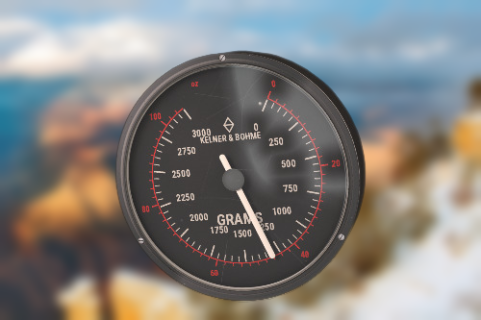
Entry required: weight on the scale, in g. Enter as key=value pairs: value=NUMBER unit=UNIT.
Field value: value=1300 unit=g
